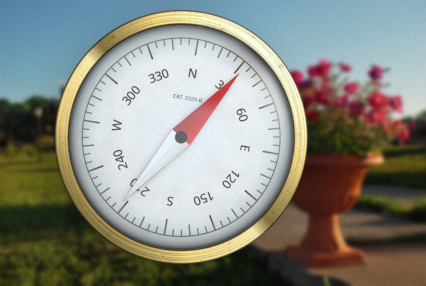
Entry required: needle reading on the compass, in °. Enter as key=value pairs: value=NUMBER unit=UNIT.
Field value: value=32.5 unit=°
